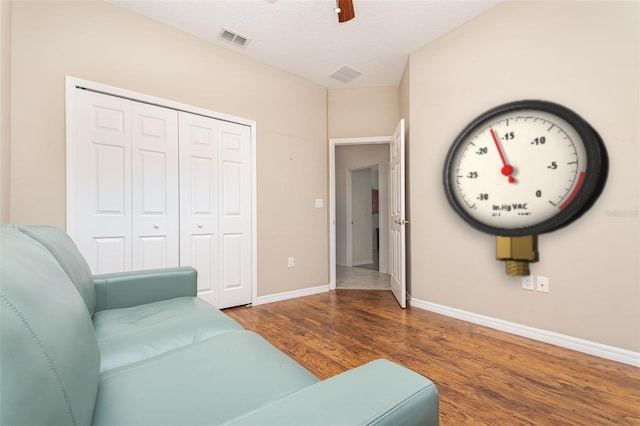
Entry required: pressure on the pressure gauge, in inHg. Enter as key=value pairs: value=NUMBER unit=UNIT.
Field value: value=-17 unit=inHg
